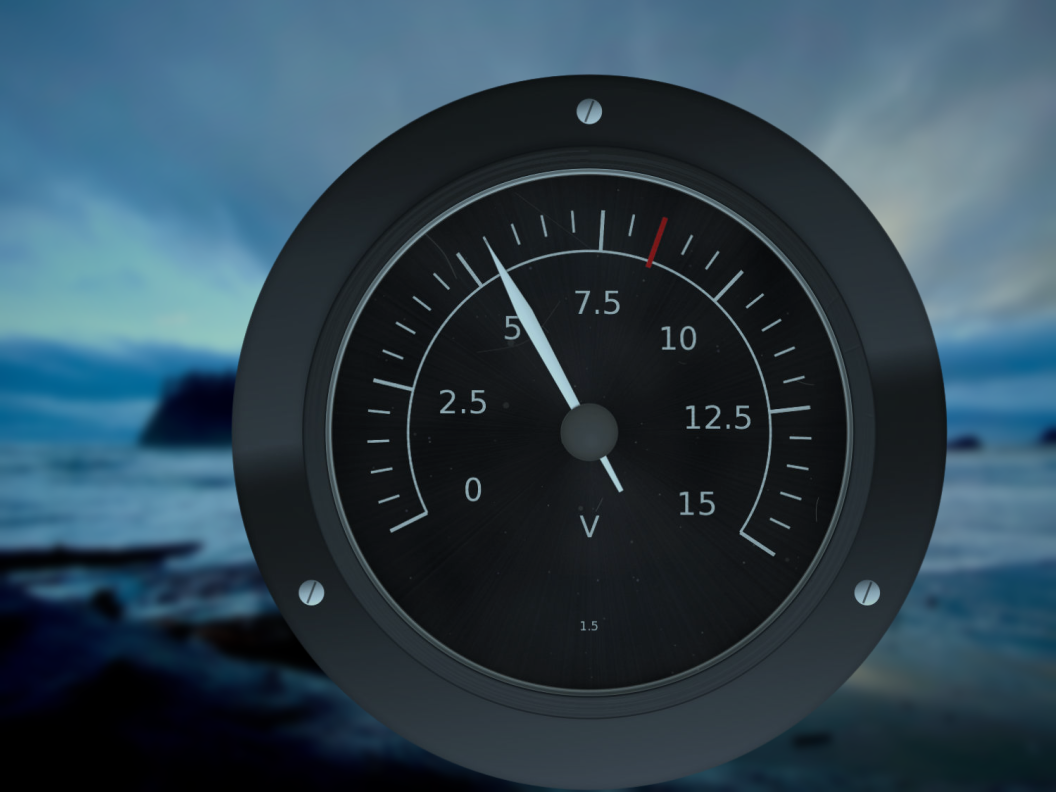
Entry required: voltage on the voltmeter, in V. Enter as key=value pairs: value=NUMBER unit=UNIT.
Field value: value=5.5 unit=V
